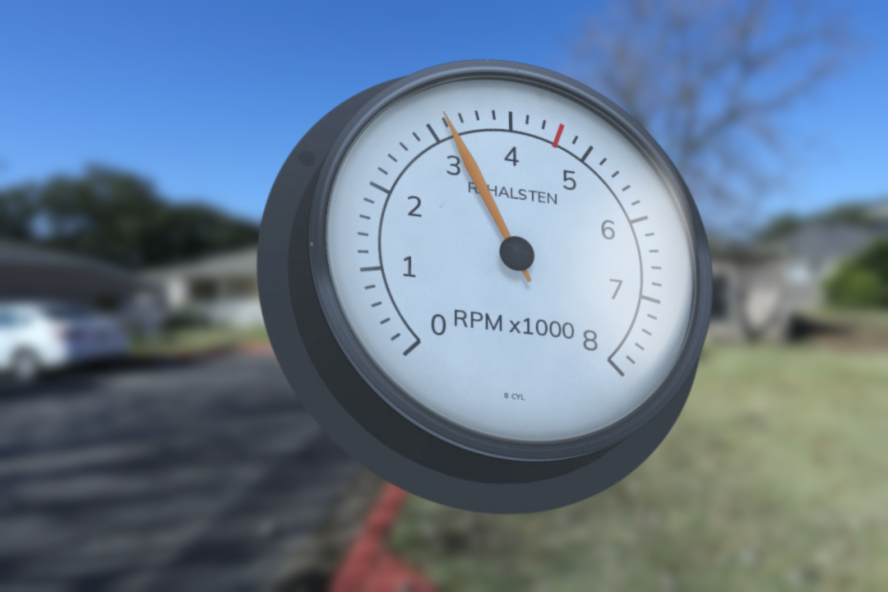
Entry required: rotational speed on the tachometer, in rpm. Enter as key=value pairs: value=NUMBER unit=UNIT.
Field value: value=3200 unit=rpm
